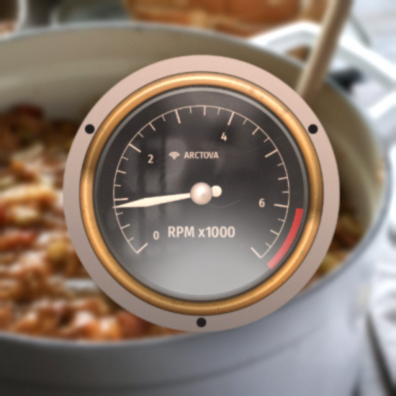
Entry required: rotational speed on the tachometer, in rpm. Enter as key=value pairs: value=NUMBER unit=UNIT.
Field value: value=875 unit=rpm
